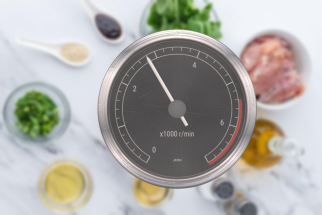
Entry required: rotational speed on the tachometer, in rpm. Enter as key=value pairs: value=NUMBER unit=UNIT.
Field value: value=2800 unit=rpm
